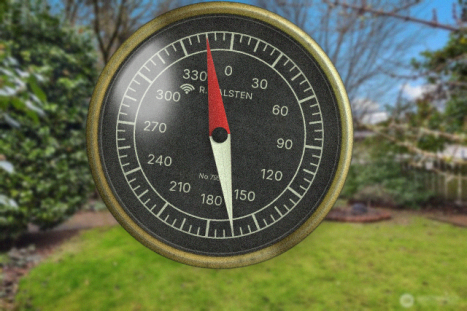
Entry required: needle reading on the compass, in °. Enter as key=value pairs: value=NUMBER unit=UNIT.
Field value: value=345 unit=°
